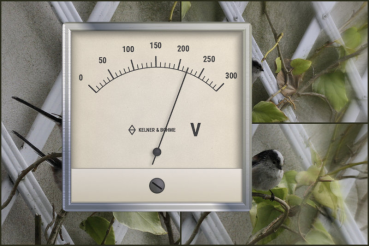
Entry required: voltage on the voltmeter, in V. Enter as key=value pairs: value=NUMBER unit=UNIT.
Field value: value=220 unit=V
